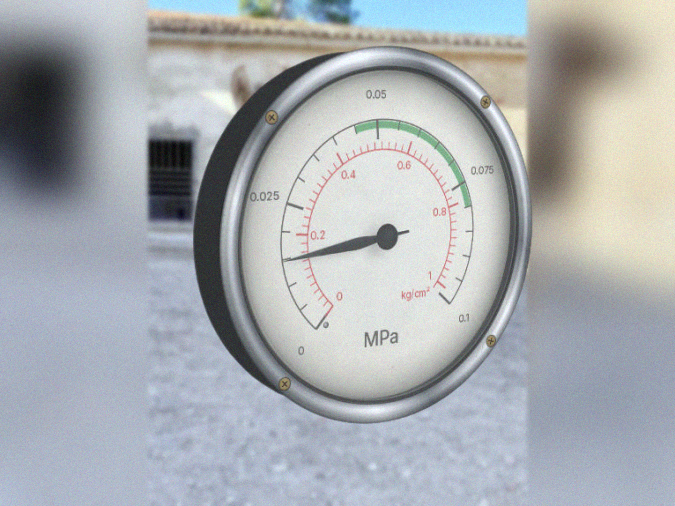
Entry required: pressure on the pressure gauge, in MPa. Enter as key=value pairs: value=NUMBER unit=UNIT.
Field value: value=0.015 unit=MPa
